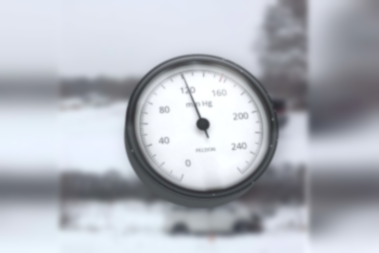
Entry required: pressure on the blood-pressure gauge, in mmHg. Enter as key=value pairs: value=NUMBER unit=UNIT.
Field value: value=120 unit=mmHg
